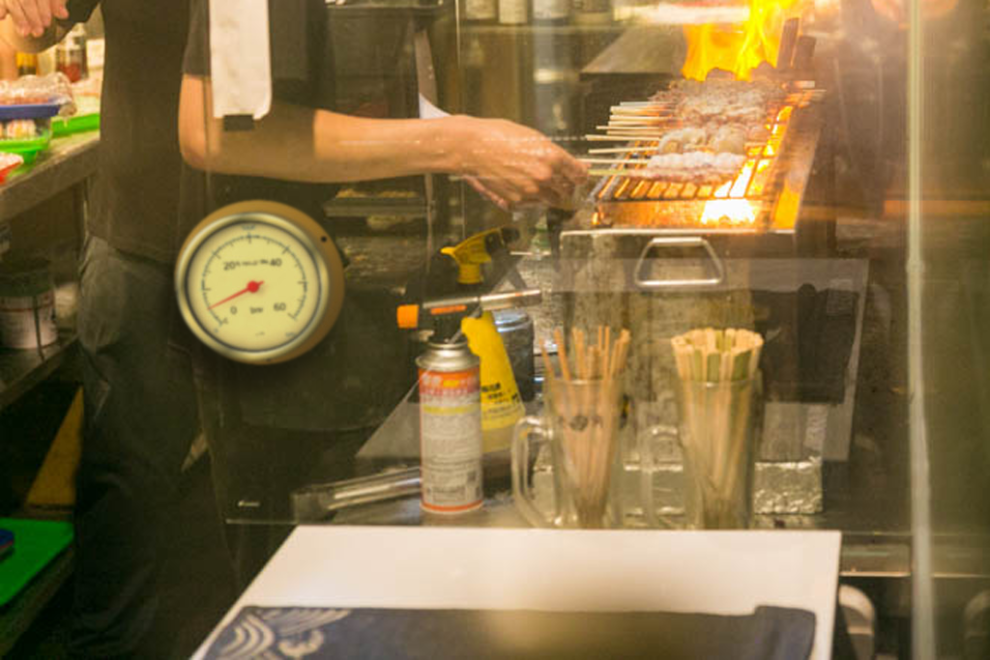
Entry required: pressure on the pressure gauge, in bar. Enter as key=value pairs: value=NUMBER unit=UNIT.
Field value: value=5 unit=bar
